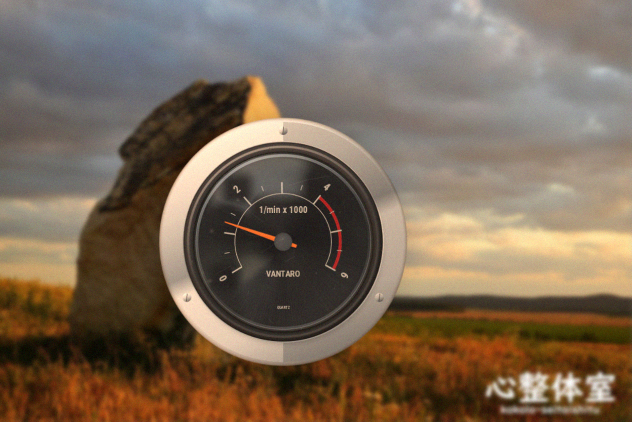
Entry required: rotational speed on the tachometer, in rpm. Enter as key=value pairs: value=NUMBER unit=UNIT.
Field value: value=1250 unit=rpm
